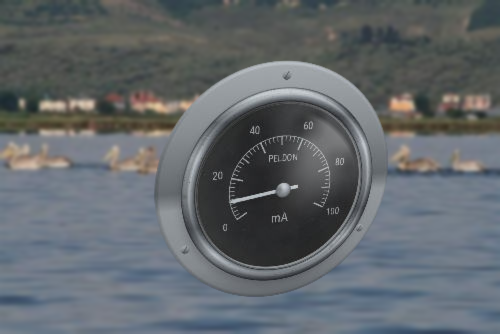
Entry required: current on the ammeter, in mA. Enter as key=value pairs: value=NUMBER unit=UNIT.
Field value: value=10 unit=mA
